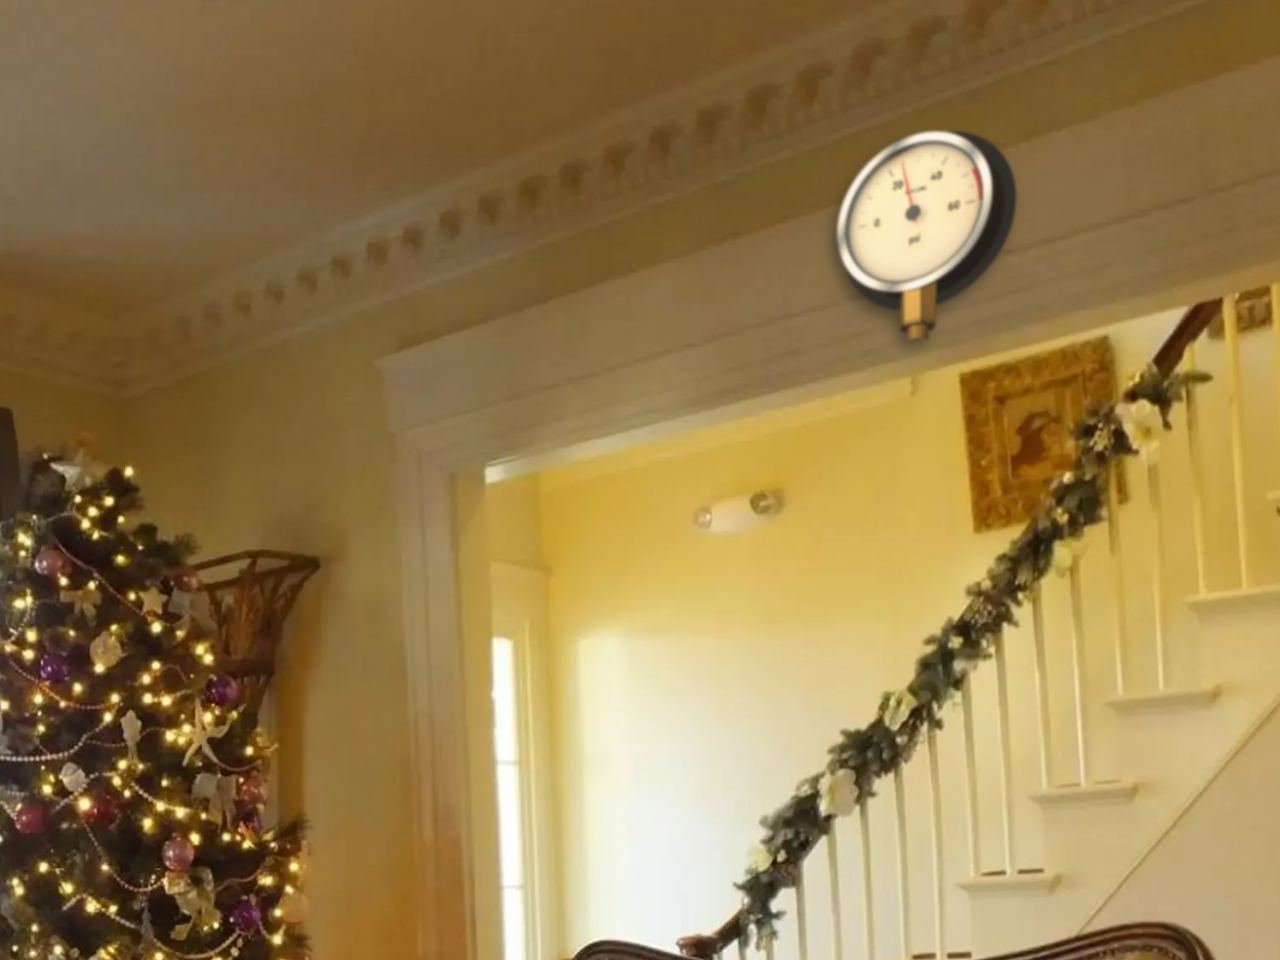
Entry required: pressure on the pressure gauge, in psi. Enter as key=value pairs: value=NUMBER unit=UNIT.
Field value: value=25 unit=psi
